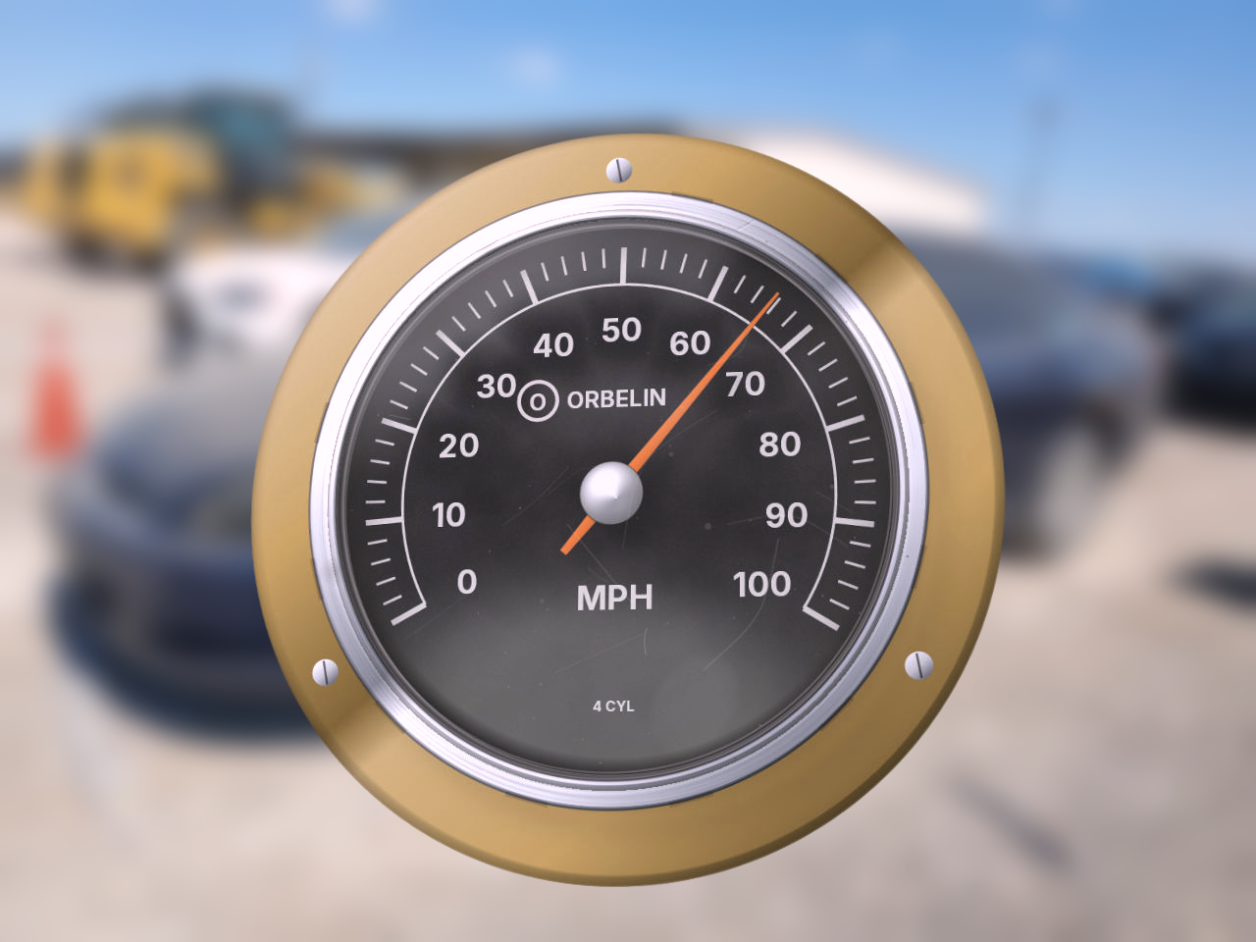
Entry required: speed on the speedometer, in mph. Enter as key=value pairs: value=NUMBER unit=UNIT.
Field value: value=66 unit=mph
